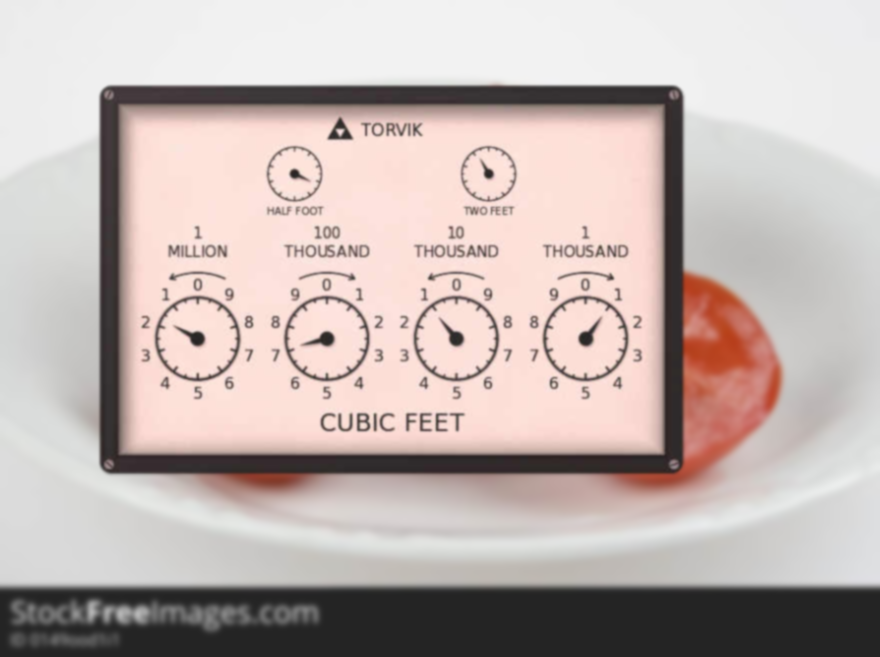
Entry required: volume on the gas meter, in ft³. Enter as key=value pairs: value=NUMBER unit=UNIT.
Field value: value=171100 unit=ft³
